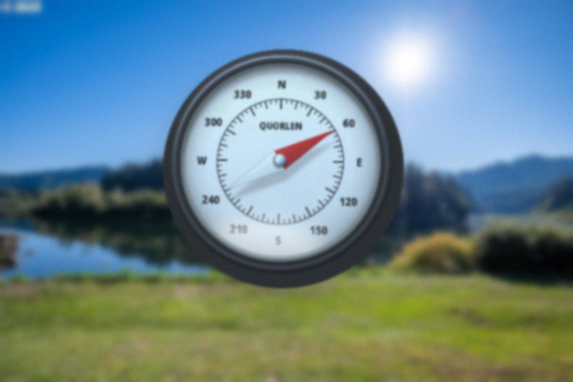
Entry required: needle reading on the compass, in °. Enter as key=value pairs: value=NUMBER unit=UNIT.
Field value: value=60 unit=°
